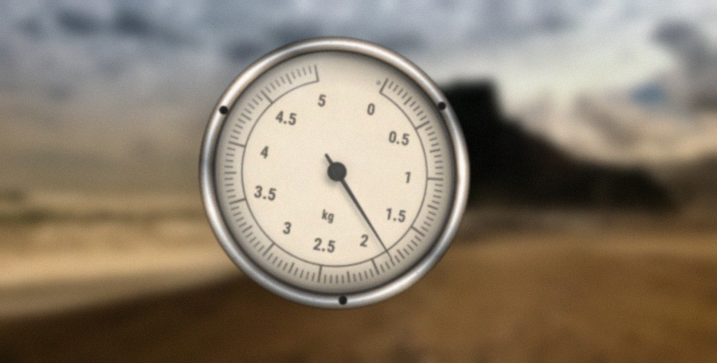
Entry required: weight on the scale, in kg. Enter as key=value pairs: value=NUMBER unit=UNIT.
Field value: value=1.85 unit=kg
